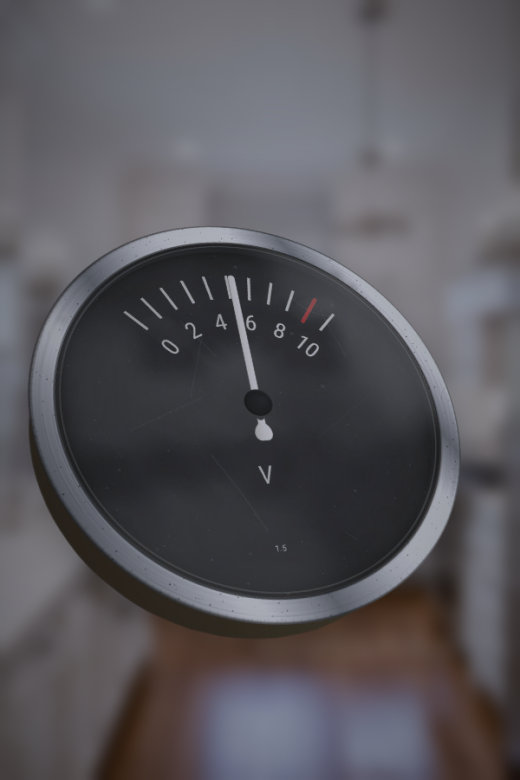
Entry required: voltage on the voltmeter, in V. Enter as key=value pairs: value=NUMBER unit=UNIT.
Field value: value=5 unit=V
